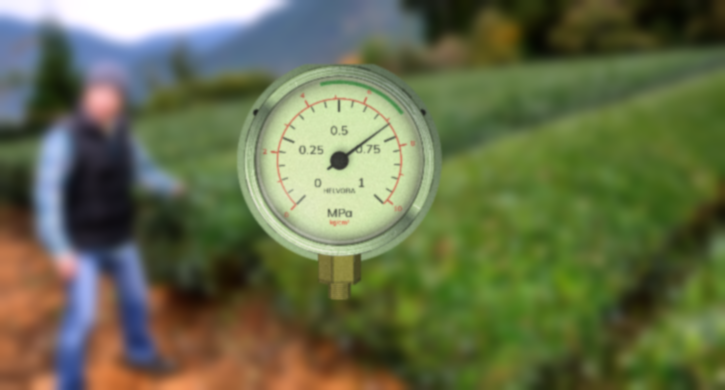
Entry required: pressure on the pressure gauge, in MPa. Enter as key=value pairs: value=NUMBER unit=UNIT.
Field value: value=0.7 unit=MPa
